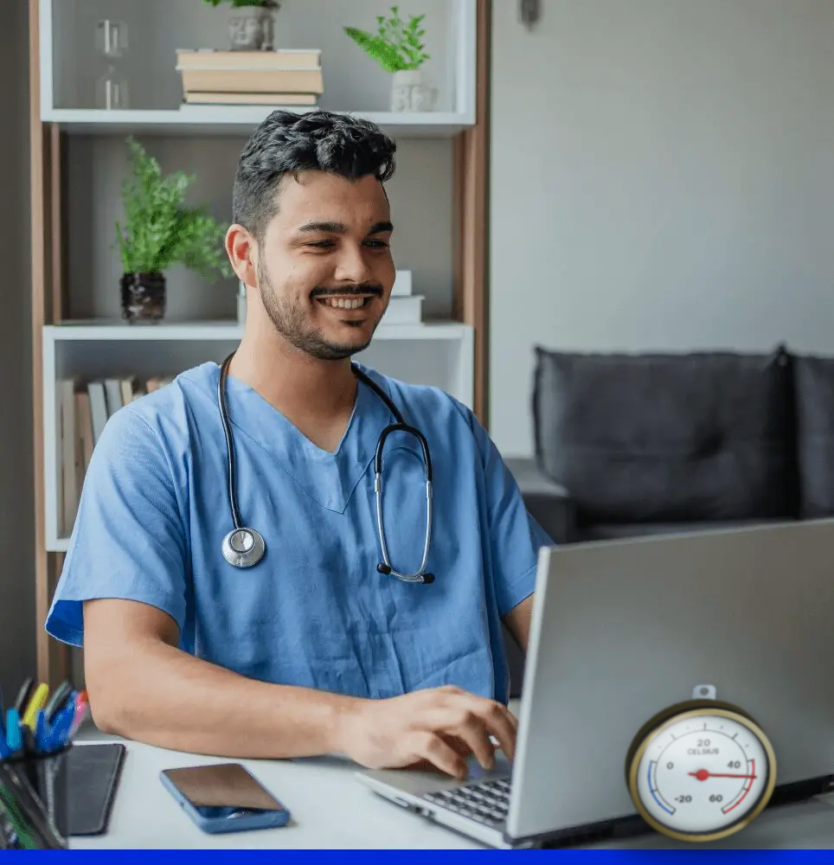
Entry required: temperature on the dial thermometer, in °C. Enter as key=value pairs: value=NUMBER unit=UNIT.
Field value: value=45 unit=°C
